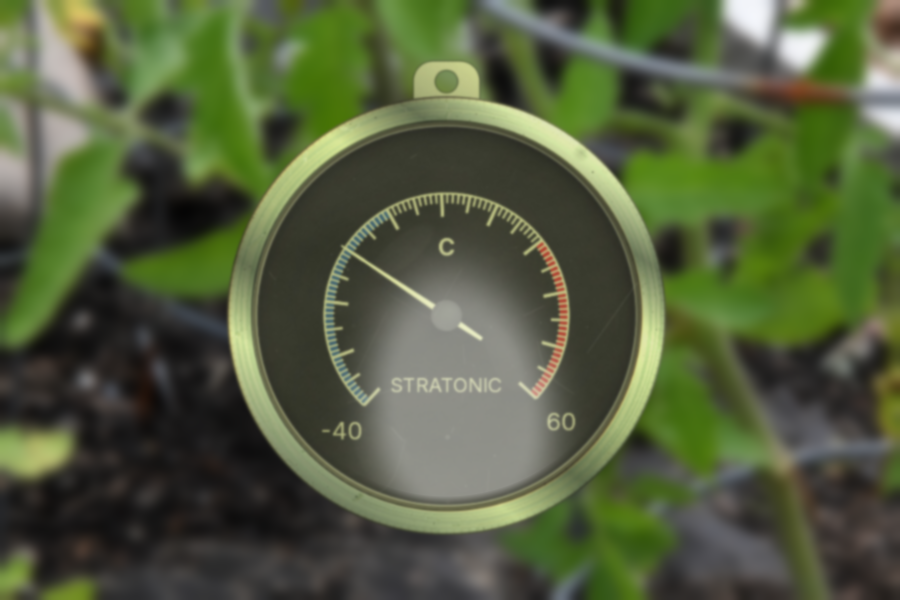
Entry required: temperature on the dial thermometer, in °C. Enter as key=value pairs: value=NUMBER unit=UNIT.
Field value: value=-10 unit=°C
